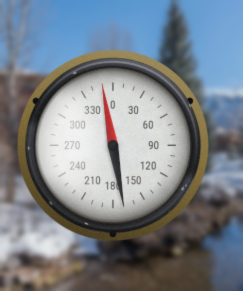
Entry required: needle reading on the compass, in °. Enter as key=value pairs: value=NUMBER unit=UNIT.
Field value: value=350 unit=°
